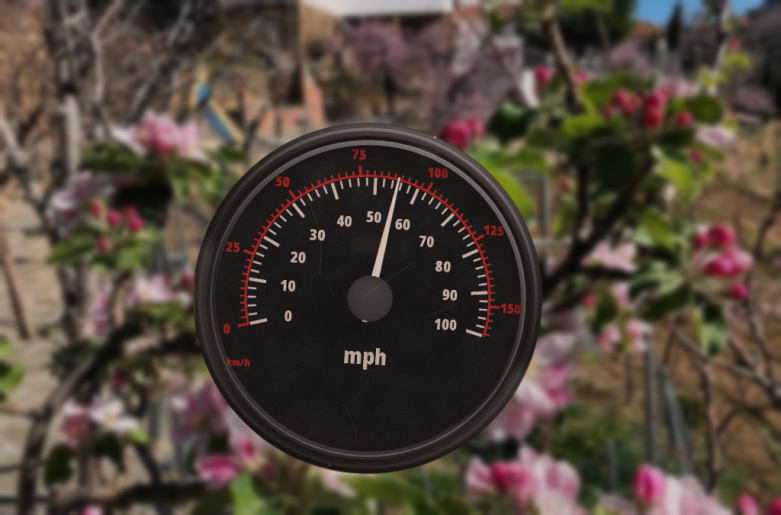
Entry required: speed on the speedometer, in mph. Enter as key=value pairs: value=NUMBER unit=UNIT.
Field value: value=55 unit=mph
